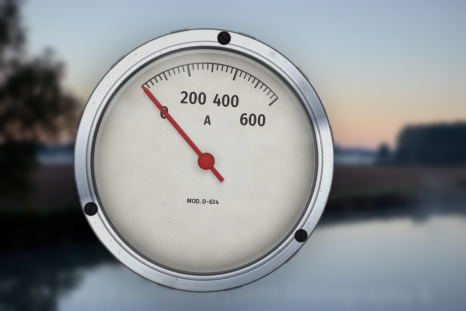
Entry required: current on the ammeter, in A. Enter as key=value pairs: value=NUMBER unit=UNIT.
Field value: value=0 unit=A
